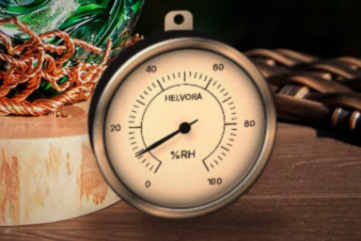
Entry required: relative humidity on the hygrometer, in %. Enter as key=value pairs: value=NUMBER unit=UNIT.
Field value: value=10 unit=%
